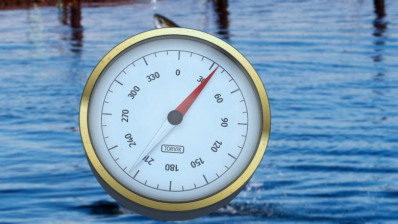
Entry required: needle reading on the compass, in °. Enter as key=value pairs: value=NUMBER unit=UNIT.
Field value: value=35 unit=°
